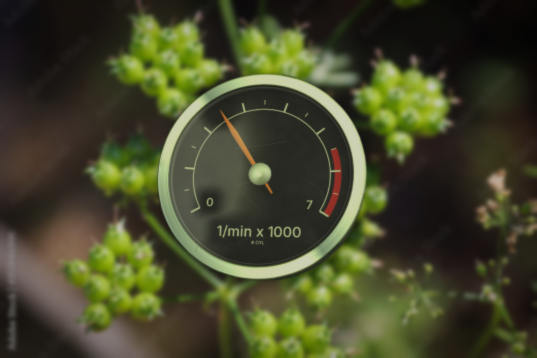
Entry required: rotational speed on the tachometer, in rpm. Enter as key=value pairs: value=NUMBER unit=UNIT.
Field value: value=2500 unit=rpm
